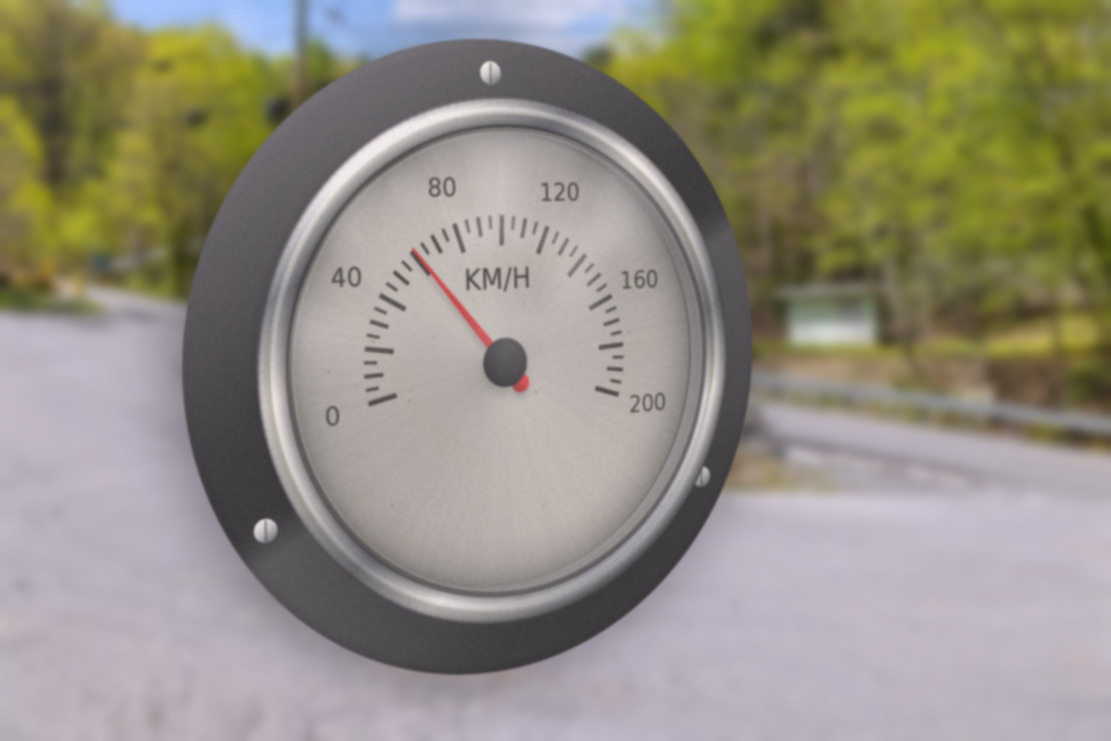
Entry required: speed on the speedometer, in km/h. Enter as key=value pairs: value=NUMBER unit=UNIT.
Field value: value=60 unit=km/h
